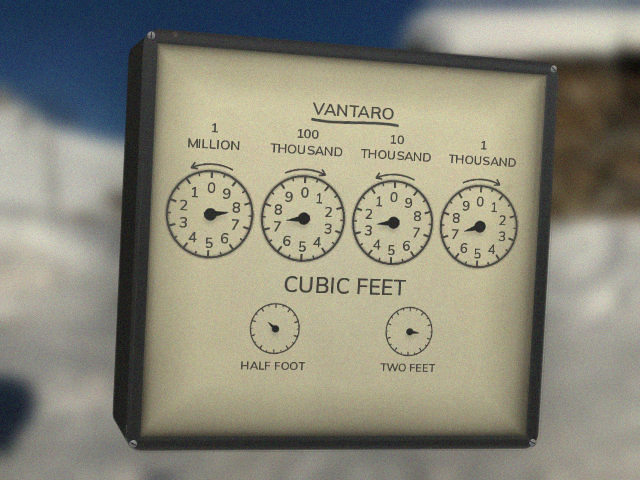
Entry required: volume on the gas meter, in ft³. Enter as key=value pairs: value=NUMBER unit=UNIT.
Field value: value=772700 unit=ft³
